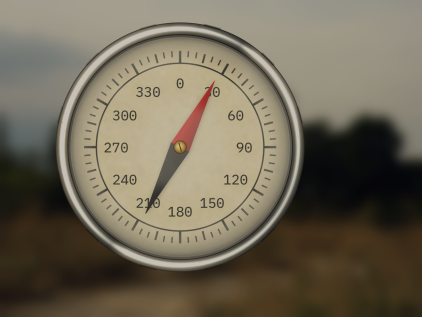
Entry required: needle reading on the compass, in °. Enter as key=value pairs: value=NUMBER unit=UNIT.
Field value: value=27.5 unit=°
